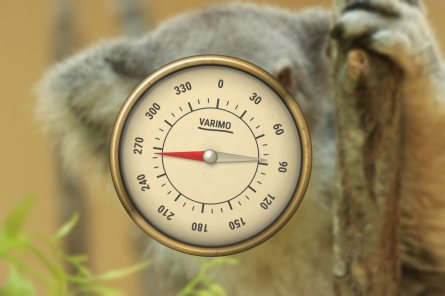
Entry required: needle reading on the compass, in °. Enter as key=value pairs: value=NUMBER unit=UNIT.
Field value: value=265 unit=°
